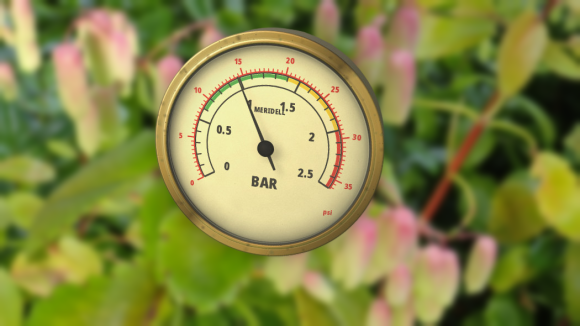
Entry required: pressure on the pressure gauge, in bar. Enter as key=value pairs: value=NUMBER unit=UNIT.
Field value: value=1 unit=bar
